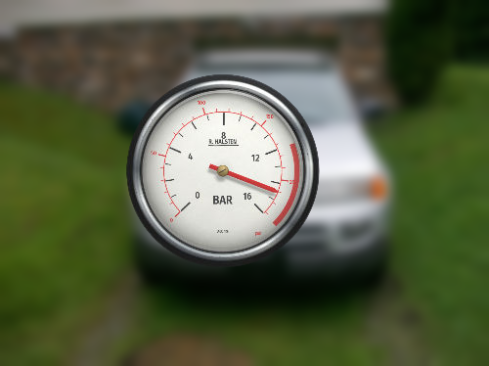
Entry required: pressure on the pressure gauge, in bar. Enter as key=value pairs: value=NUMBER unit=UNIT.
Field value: value=14.5 unit=bar
